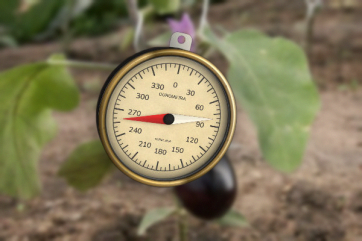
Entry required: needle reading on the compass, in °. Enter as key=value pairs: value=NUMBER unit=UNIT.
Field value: value=260 unit=°
